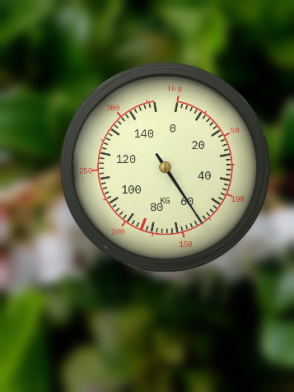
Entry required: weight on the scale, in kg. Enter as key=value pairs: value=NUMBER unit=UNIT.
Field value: value=60 unit=kg
